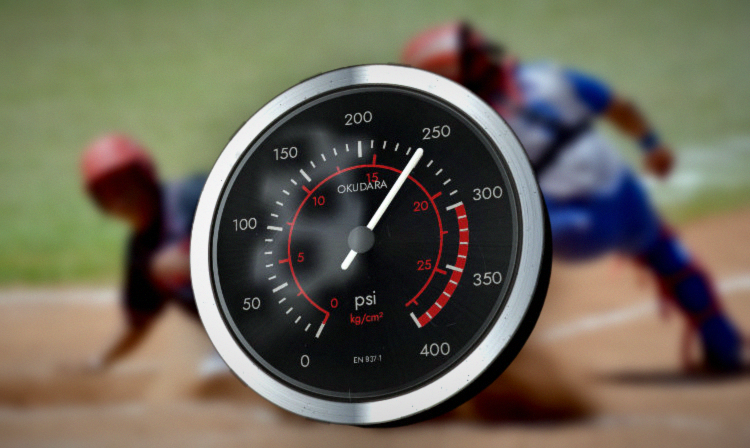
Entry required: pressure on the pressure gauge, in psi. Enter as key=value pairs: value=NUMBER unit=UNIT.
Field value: value=250 unit=psi
